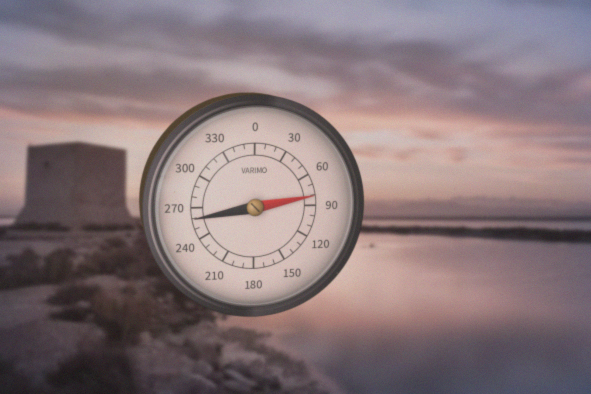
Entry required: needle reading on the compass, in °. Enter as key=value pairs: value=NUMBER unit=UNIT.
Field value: value=80 unit=°
